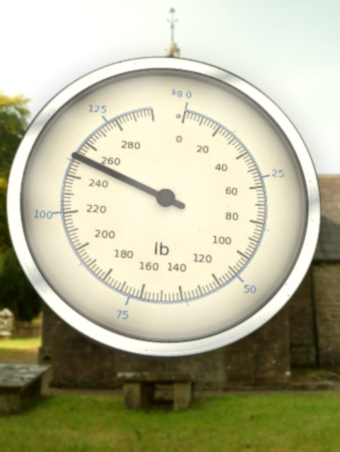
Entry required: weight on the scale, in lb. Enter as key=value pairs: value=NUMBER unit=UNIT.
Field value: value=250 unit=lb
